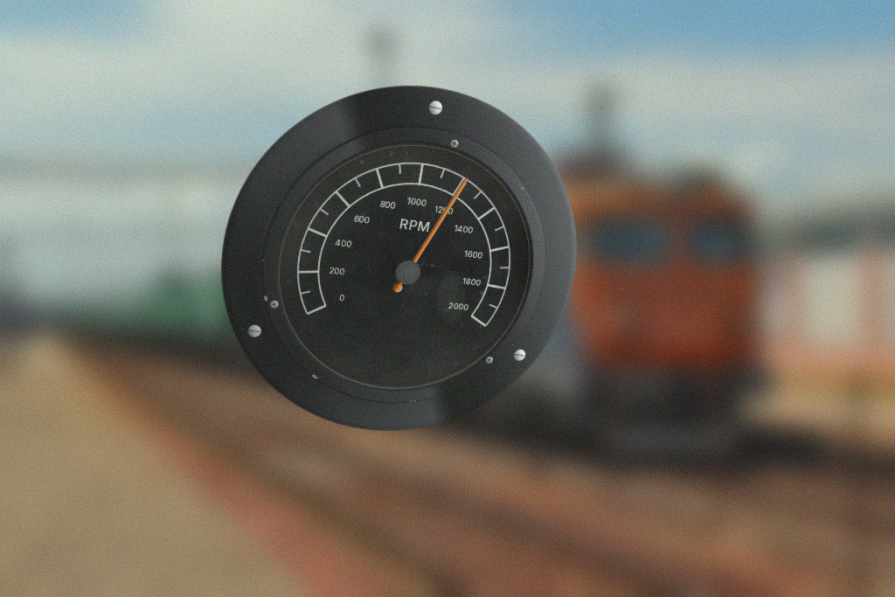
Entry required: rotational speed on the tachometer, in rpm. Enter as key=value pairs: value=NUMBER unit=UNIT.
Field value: value=1200 unit=rpm
